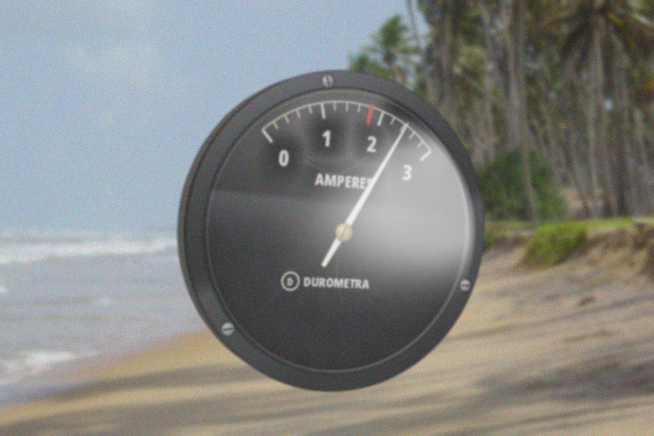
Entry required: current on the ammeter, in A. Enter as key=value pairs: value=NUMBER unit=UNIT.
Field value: value=2.4 unit=A
